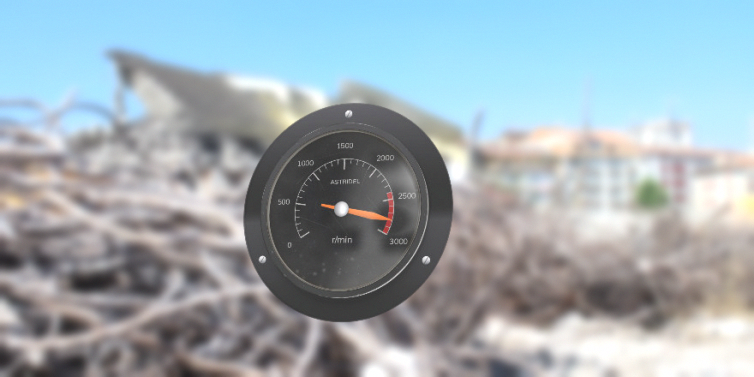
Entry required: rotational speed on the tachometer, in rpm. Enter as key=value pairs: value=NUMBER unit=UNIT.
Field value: value=2800 unit=rpm
